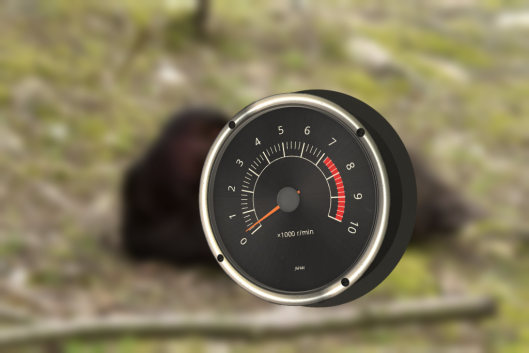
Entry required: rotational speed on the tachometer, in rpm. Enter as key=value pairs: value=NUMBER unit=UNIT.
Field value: value=200 unit=rpm
